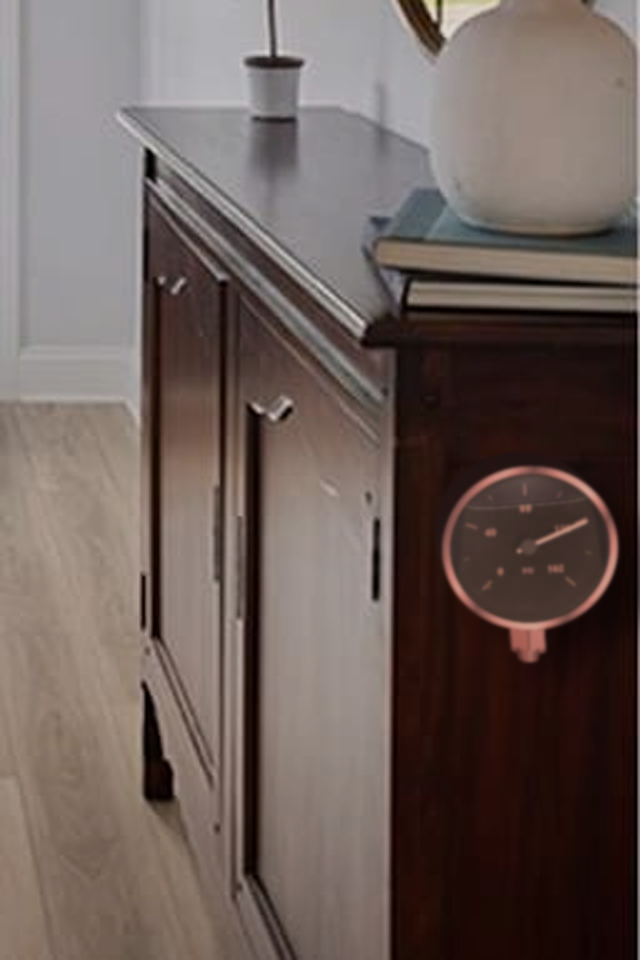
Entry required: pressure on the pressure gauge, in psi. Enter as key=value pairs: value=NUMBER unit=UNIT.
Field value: value=120 unit=psi
